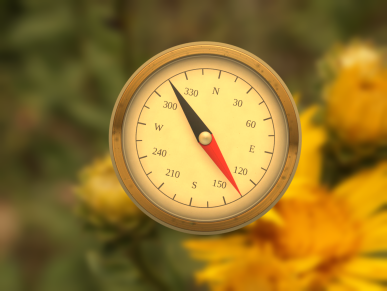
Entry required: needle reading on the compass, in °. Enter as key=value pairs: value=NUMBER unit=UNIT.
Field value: value=135 unit=°
